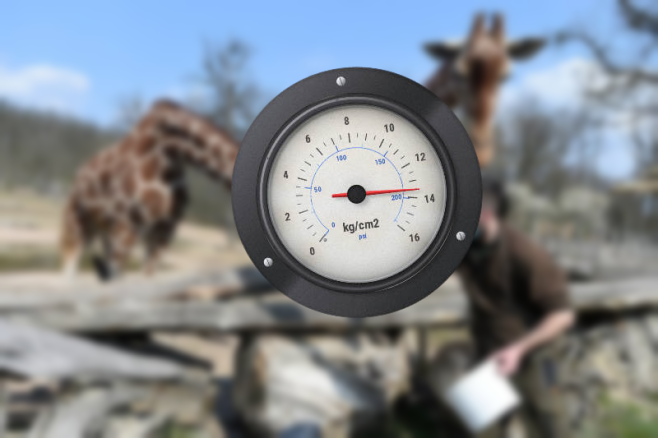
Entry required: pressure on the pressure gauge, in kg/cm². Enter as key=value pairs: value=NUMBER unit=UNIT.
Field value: value=13.5 unit=kg/cm²
